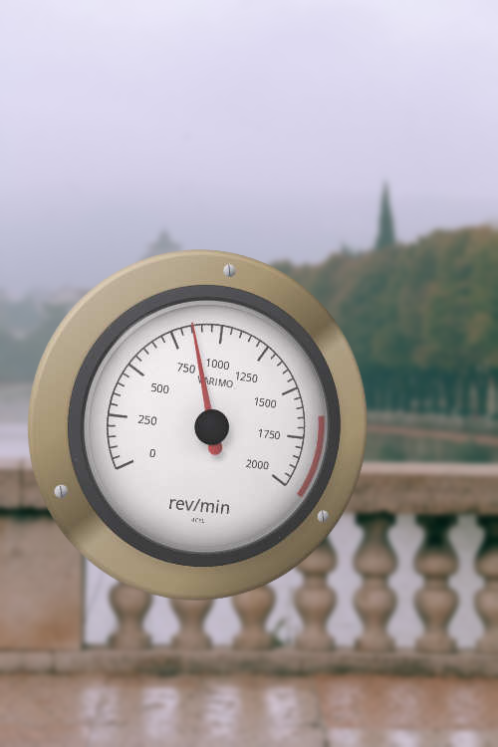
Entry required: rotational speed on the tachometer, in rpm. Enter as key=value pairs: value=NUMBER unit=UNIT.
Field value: value=850 unit=rpm
